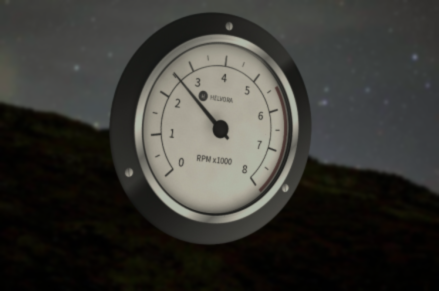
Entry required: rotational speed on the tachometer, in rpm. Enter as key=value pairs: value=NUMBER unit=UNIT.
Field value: value=2500 unit=rpm
